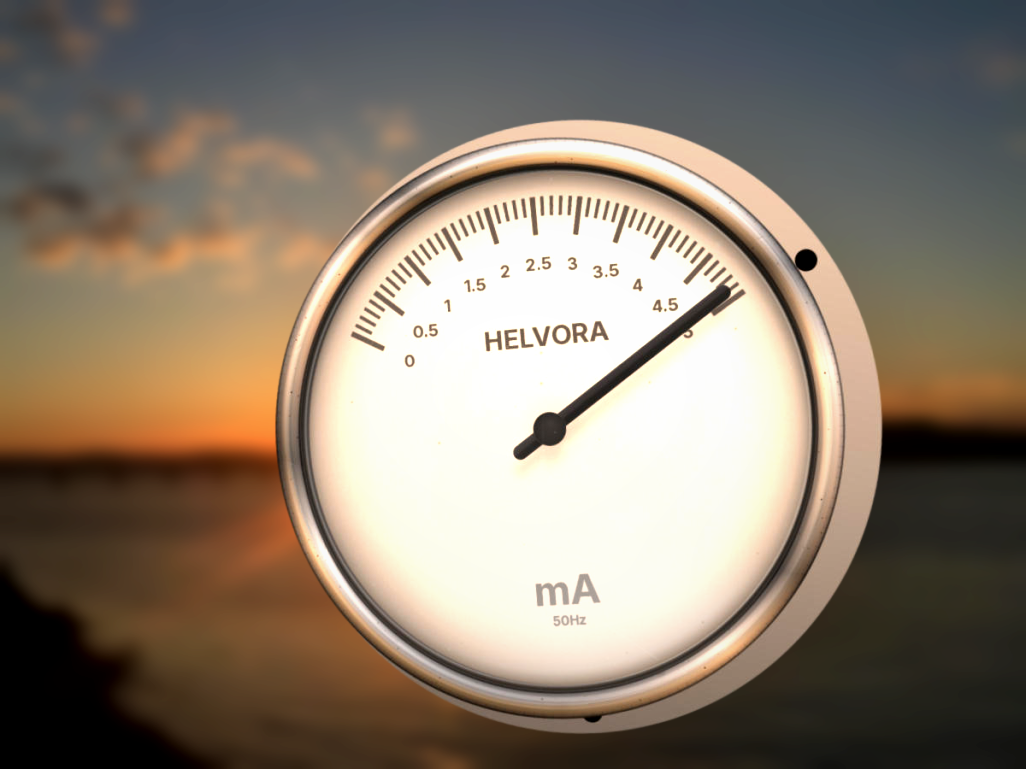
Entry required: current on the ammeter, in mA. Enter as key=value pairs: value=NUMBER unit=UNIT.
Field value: value=4.9 unit=mA
